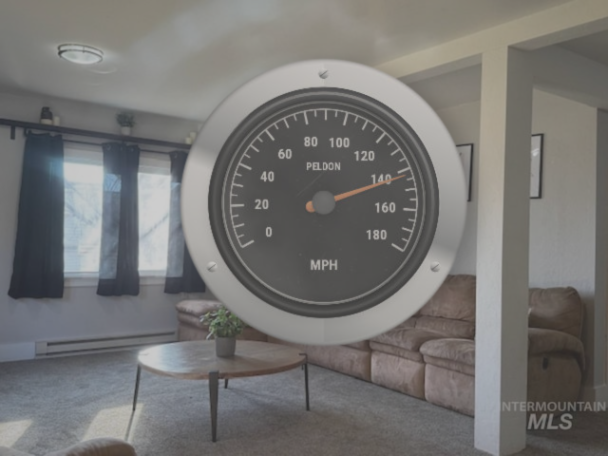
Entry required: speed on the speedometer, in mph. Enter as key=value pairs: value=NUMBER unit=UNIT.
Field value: value=142.5 unit=mph
